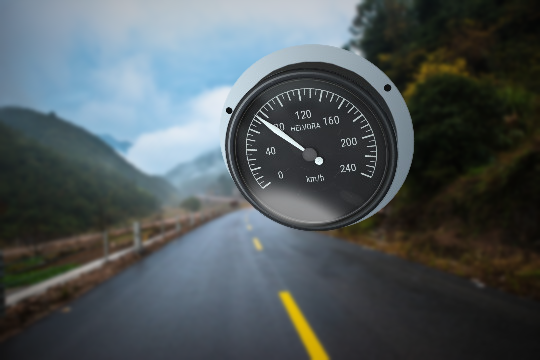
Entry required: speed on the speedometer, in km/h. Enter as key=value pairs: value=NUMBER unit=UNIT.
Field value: value=75 unit=km/h
